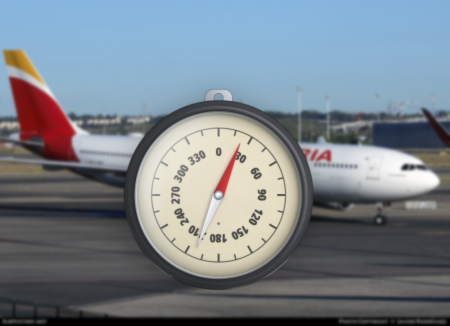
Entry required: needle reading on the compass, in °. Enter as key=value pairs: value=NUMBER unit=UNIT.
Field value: value=22.5 unit=°
